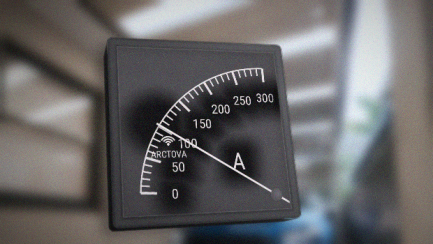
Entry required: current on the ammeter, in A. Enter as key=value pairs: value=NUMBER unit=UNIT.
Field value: value=100 unit=A
